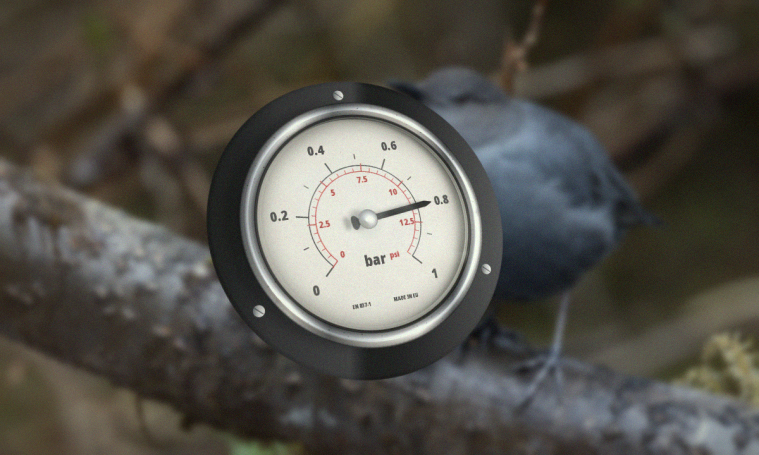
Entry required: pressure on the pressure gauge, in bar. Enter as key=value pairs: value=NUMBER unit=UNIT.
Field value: value=0.8 unit=bar
